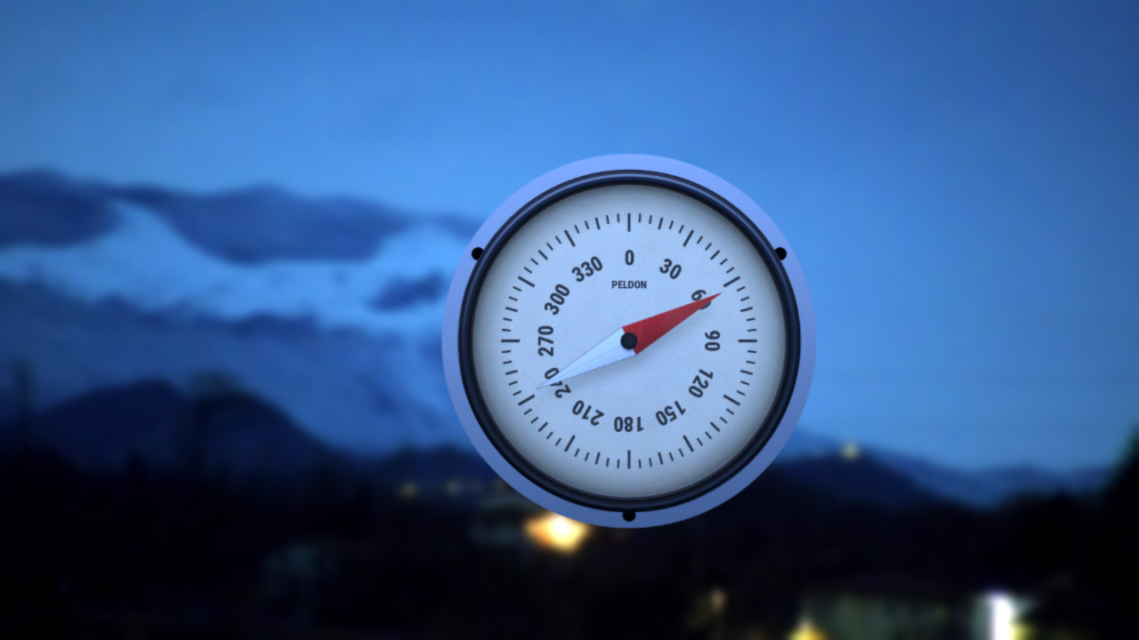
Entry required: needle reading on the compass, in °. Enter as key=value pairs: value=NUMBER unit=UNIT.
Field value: value=62.5 unit=°
